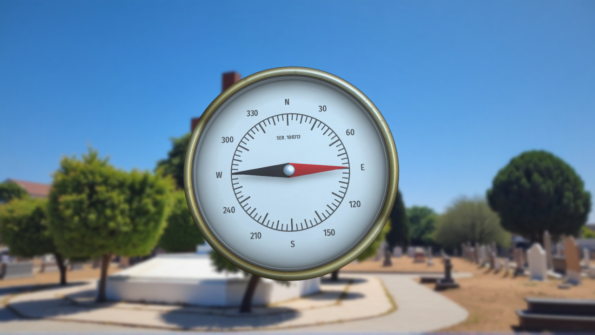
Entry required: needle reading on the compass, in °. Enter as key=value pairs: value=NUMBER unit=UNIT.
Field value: value=90 unit=°
